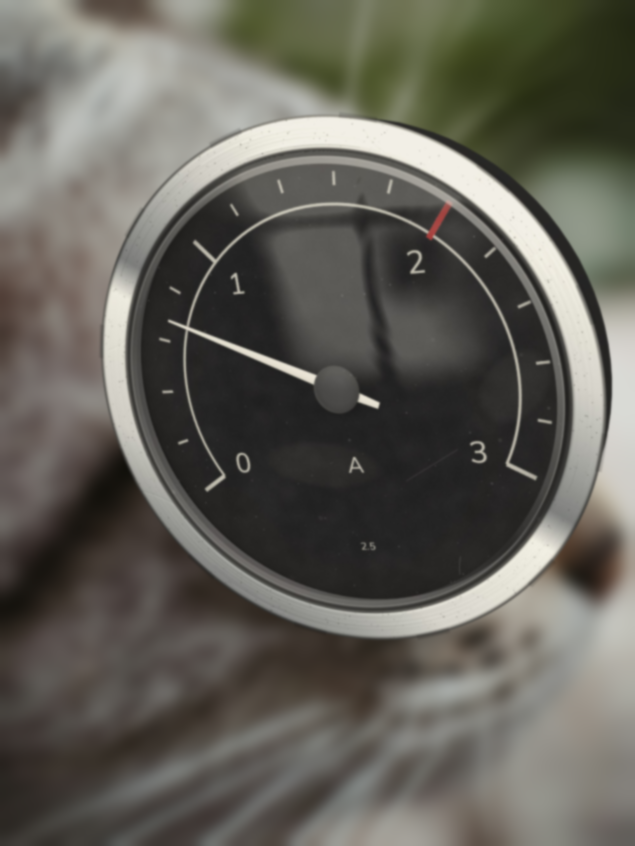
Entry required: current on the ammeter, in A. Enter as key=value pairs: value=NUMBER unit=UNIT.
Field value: value=0.7 unit=A
